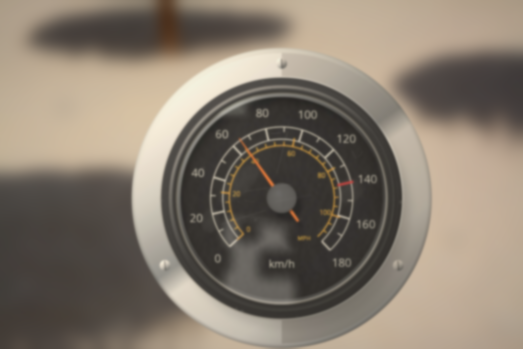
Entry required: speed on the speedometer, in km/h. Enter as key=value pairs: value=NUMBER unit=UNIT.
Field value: value=65 unit=km/h
